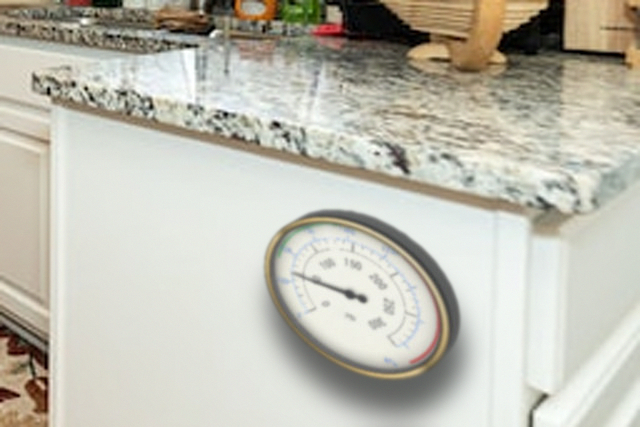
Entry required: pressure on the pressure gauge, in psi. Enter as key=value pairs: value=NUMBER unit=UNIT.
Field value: value=50 unit=psi
